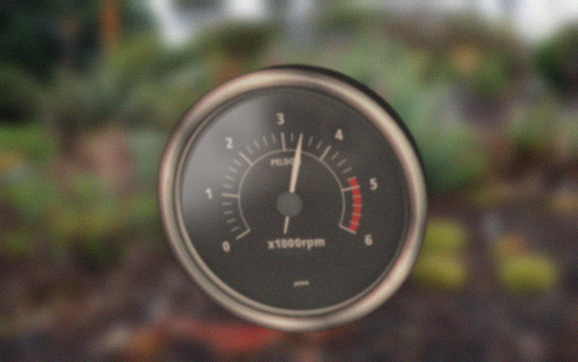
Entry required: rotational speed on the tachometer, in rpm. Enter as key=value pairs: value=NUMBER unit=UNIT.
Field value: value=3400 unit=rpm
